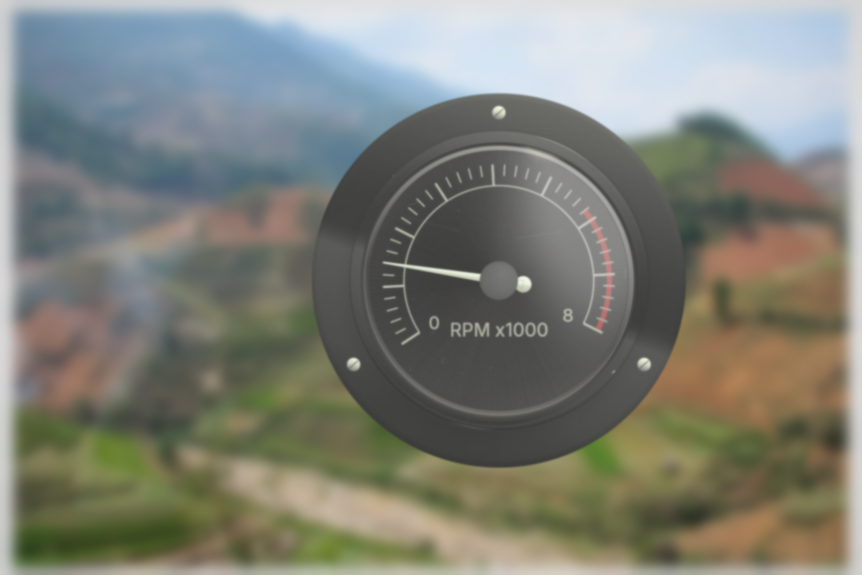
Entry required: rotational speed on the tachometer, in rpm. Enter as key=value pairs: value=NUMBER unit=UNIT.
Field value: value=1400 unit=rpm
